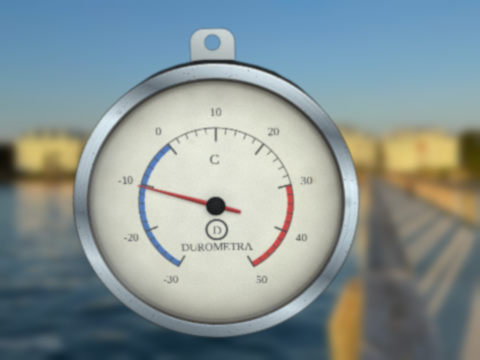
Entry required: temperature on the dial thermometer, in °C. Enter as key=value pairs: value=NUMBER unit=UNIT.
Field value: value=-10 unit=°C
